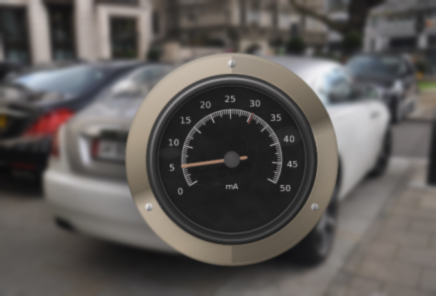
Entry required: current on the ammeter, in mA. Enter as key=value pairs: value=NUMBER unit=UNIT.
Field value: value=5 unit=mA
